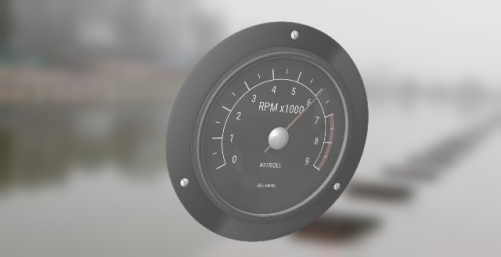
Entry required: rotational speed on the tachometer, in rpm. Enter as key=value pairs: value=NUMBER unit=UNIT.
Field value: value=6000 unit=rpm
